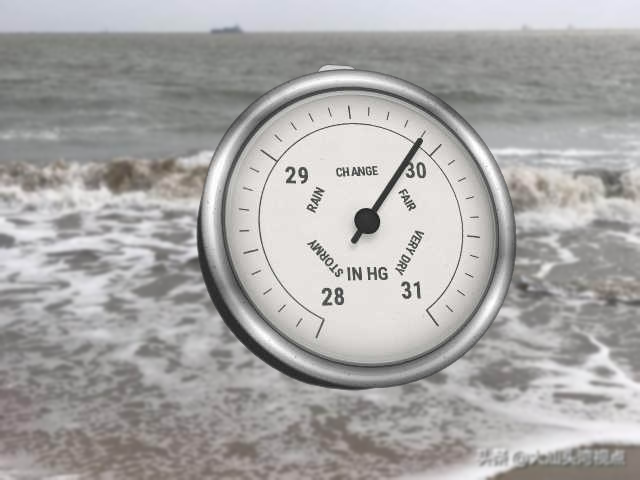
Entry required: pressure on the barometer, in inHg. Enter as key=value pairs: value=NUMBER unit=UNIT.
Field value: value=29.9 unit=inHg
